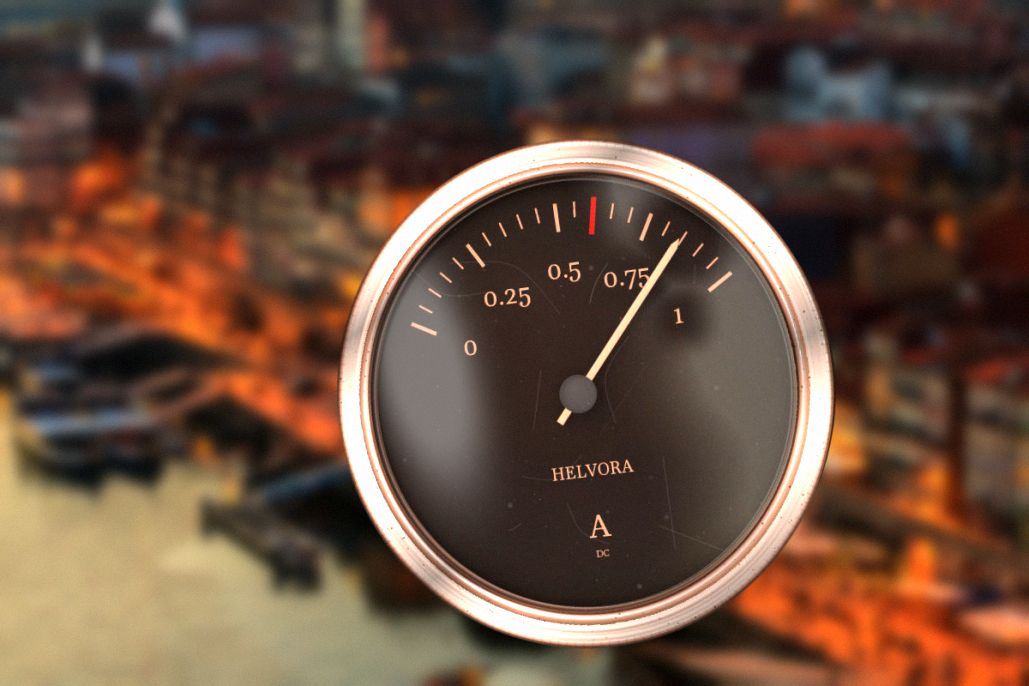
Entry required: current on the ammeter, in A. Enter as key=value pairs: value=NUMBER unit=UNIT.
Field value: value=0.85 unit=A
